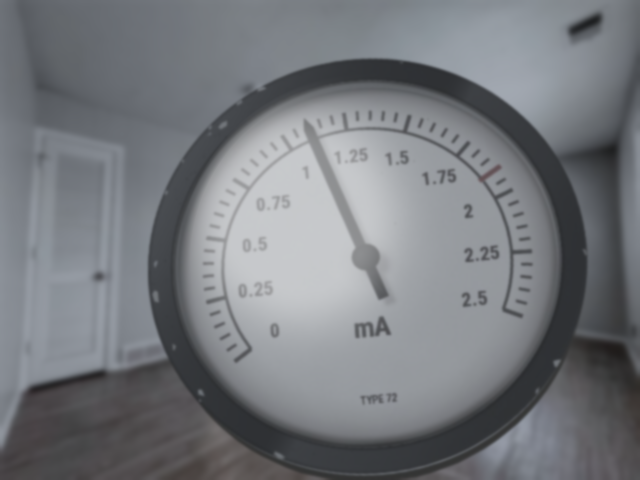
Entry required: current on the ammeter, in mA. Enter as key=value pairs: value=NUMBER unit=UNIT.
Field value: value=1.1 unit=mA
